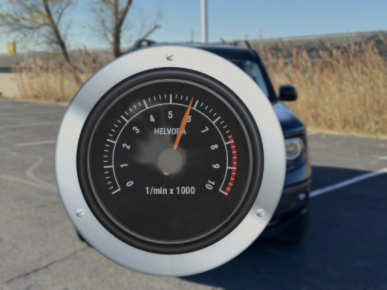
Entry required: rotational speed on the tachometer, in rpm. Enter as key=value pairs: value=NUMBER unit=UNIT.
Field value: value=5800 unit=rpm
